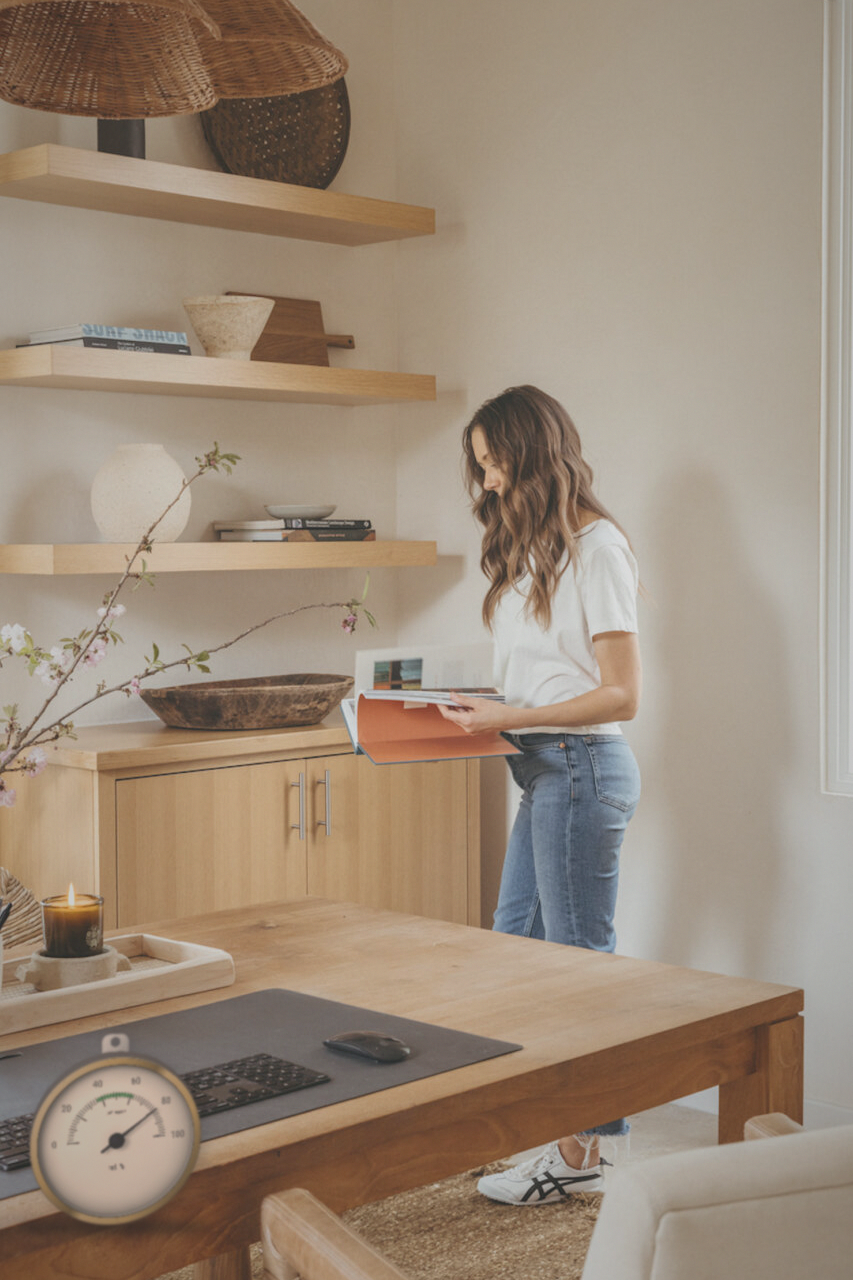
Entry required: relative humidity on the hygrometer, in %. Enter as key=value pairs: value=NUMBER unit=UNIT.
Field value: value=80 unit=%
